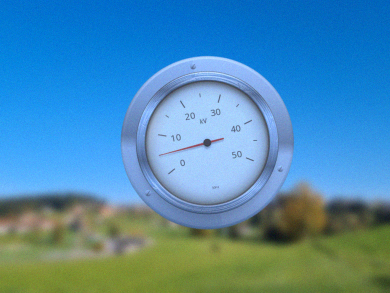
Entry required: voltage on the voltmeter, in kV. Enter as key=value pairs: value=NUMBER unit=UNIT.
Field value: value=5 unit=kV
